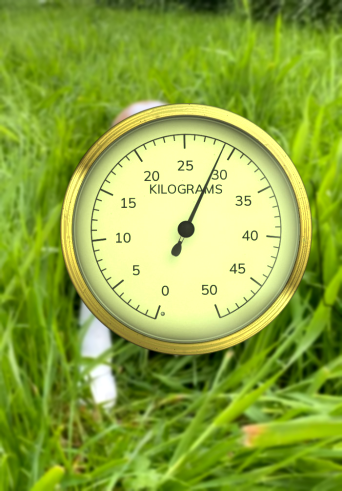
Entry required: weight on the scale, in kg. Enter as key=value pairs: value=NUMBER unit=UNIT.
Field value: value=29 unit=kg
